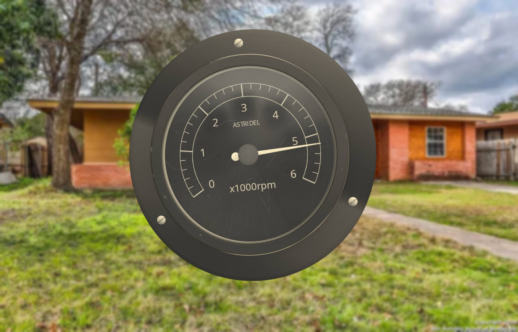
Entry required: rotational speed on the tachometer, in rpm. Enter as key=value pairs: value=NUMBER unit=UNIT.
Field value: value=5200 unit=rpm
